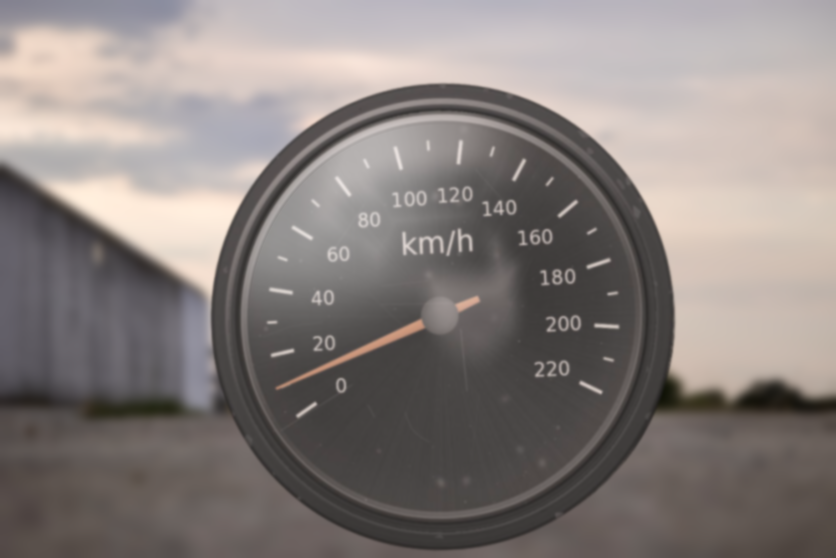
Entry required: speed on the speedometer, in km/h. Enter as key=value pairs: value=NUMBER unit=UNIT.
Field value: value=10 unit=km/h
